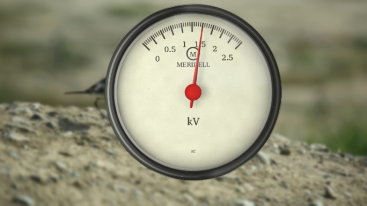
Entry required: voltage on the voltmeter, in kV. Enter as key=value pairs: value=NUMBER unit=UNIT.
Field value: value=1.5 unit=kV
